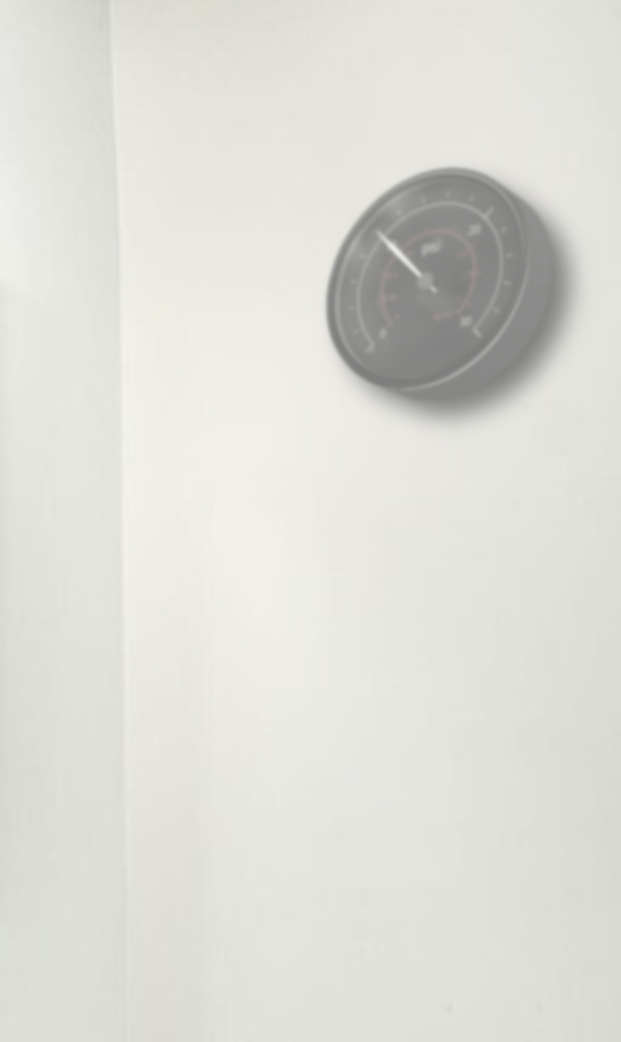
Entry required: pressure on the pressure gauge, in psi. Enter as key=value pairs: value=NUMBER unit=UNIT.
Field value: value=10 unit=psi
